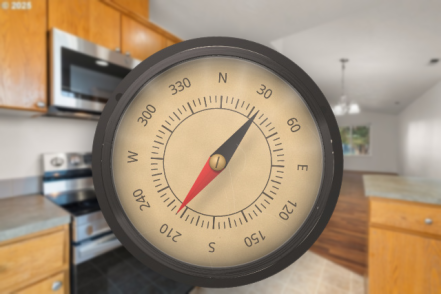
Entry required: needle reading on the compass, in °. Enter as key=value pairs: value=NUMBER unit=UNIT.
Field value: value=215 unit=°
